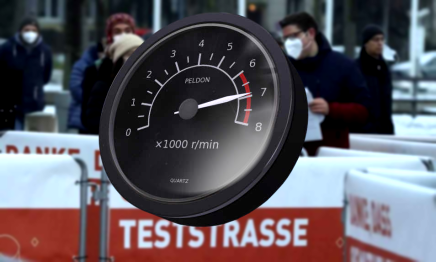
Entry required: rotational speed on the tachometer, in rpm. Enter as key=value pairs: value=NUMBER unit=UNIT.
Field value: value=7000 unit=rpm
